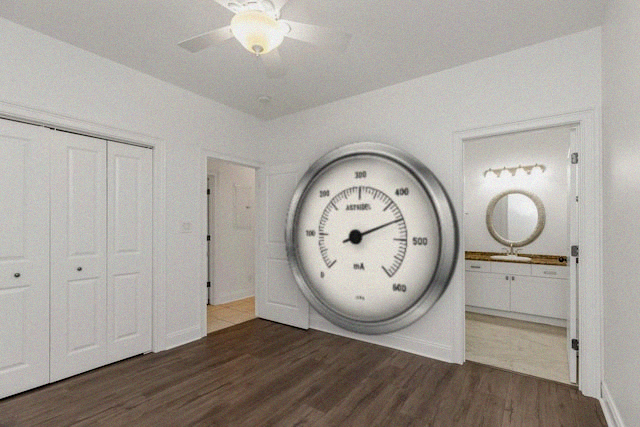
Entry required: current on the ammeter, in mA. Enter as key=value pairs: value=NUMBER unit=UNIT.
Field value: value=450 unit=mA
